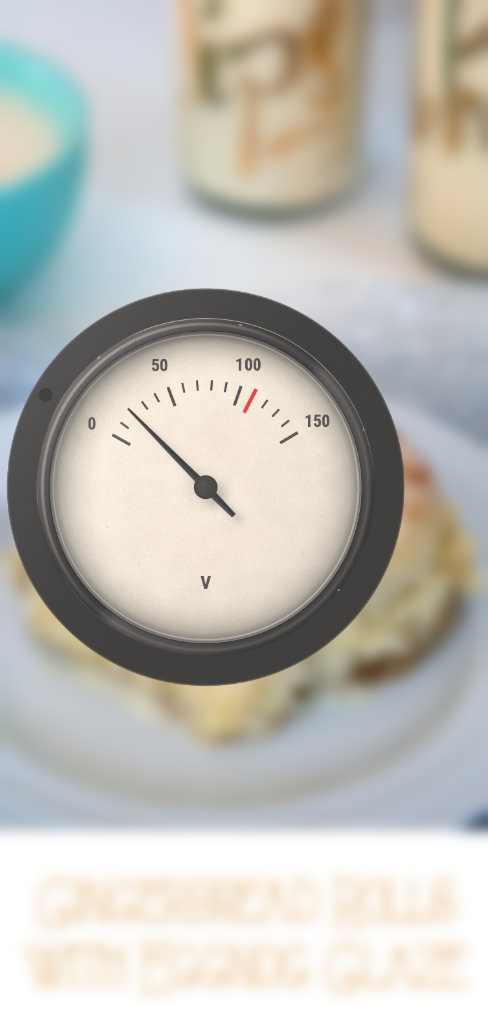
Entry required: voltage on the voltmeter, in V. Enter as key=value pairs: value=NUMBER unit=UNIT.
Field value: value=20 unit=V
